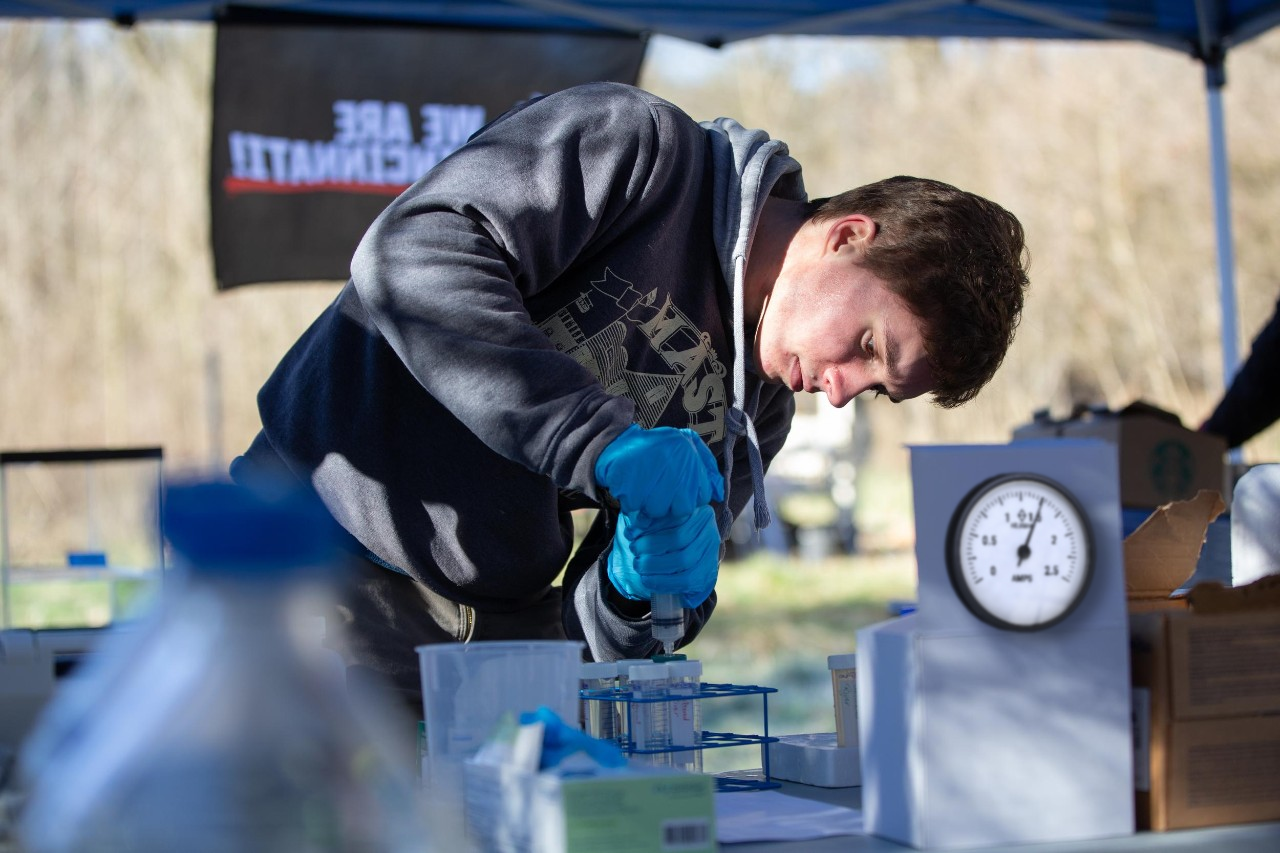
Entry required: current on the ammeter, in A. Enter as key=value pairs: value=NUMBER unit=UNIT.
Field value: value=1.5 unit=A
